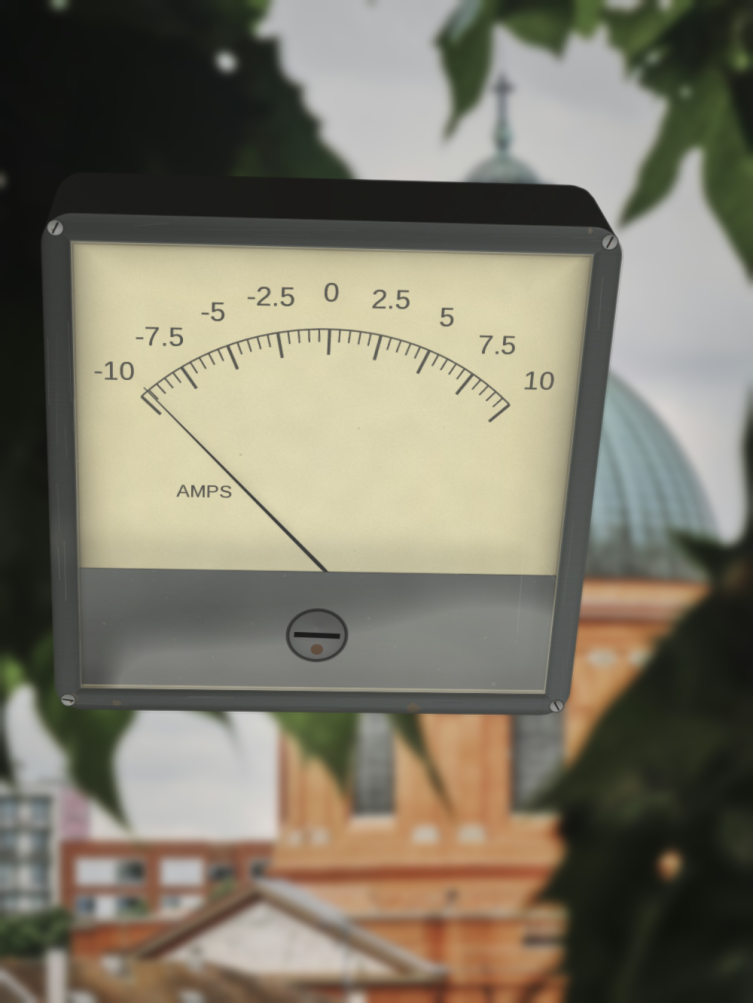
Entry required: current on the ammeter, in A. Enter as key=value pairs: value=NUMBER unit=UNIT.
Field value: value=-9.5 unit=A
